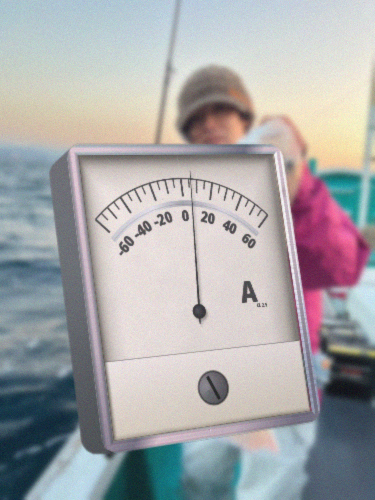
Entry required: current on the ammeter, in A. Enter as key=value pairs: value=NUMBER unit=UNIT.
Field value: value=5 unit=A
